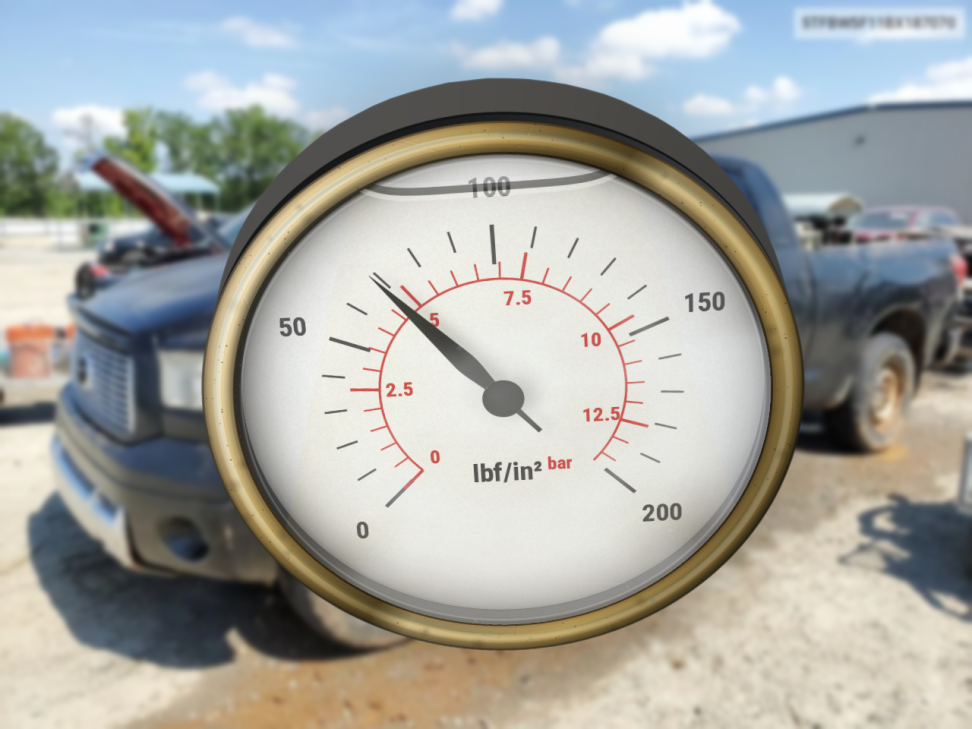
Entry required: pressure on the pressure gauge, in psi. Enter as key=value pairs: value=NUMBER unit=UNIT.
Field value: value=70 unit=psi
